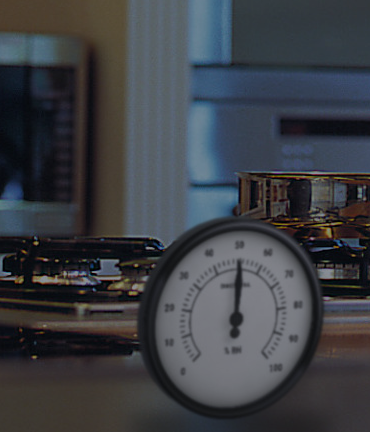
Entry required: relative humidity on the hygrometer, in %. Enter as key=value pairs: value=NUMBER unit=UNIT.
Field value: value=50 unit=%
